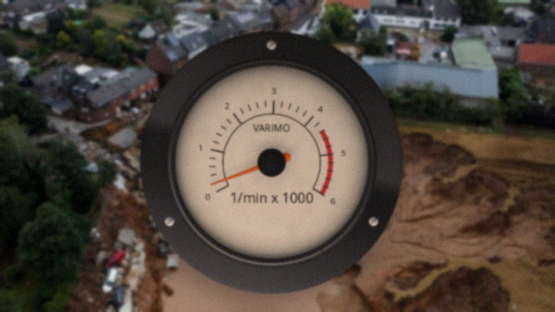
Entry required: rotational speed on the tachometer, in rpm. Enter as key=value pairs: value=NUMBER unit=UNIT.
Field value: value=200 unit=rpm
